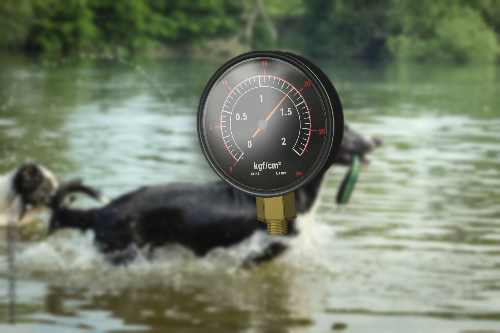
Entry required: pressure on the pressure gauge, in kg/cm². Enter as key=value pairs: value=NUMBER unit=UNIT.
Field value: value=1.35 unit=kg/cm²
